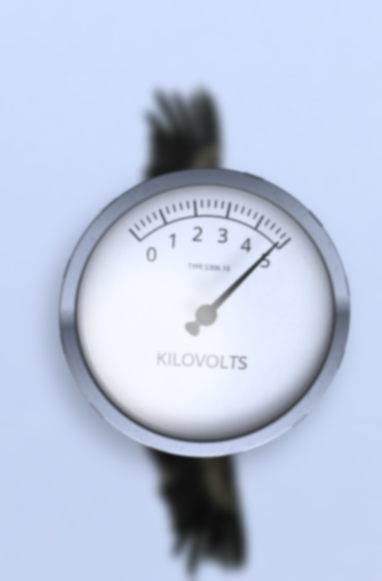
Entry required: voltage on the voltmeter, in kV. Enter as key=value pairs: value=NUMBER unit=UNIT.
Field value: value=4.8 unit=kV
